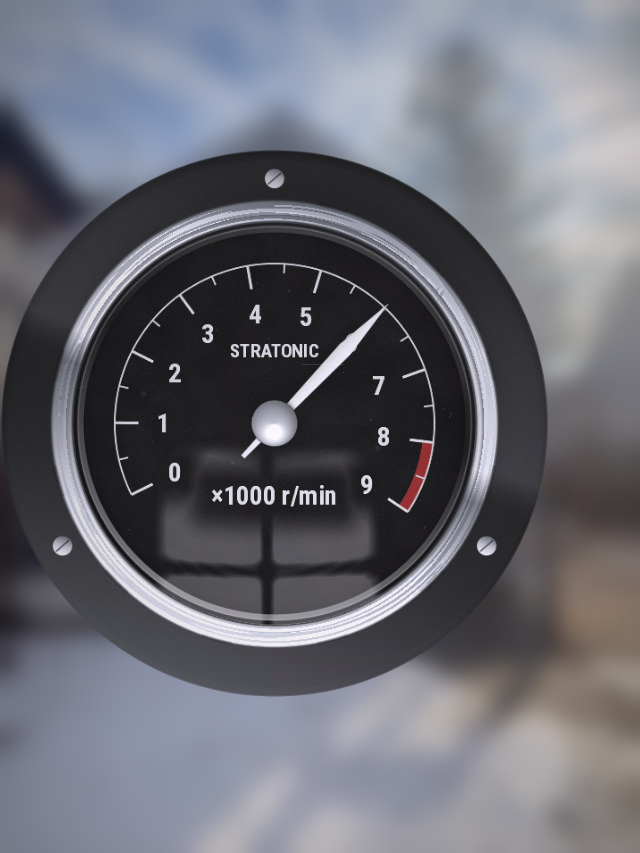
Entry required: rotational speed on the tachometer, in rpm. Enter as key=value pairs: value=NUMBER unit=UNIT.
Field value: value=6000 unit=rpm
